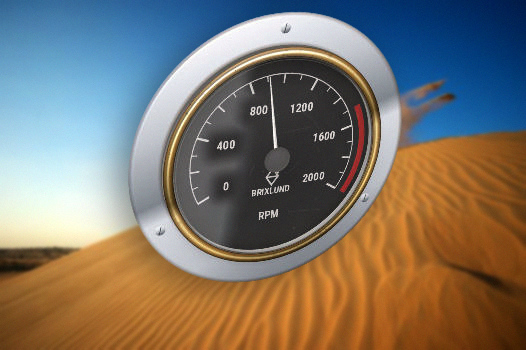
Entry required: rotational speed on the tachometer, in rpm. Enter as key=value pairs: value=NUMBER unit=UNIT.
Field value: value=900 unit=rpm
